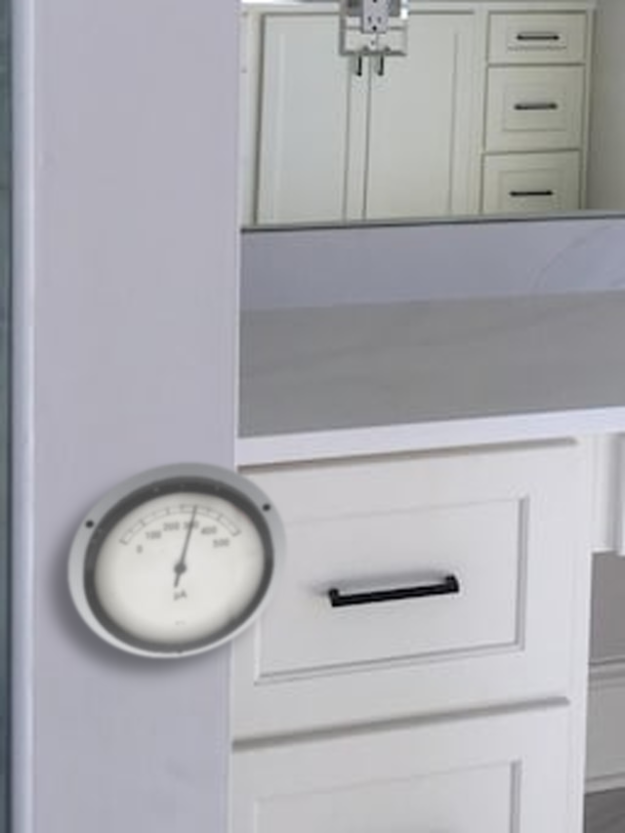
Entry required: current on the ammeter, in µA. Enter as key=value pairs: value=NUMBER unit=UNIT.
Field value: value=300 unit=µA
